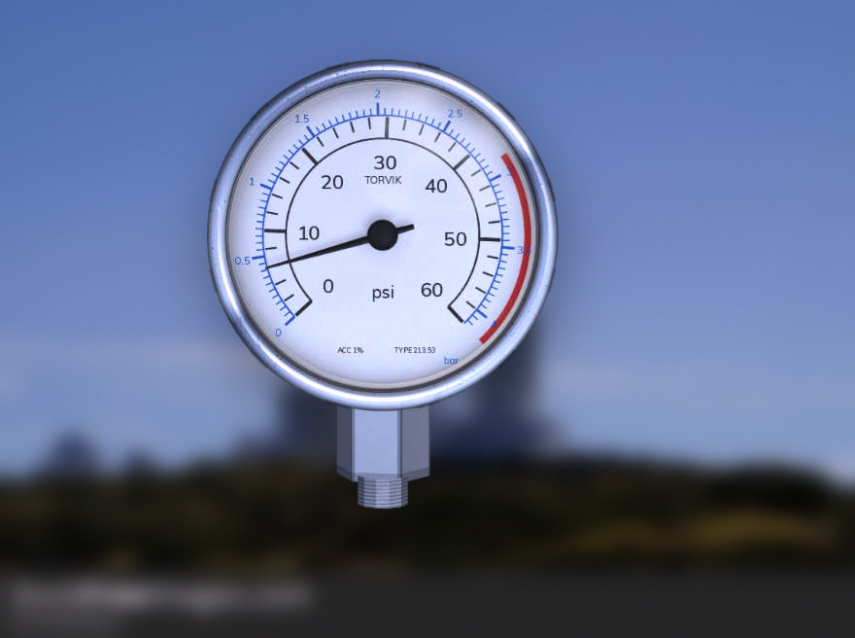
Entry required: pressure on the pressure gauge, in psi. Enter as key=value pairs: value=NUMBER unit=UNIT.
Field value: value=6 unit=psi
